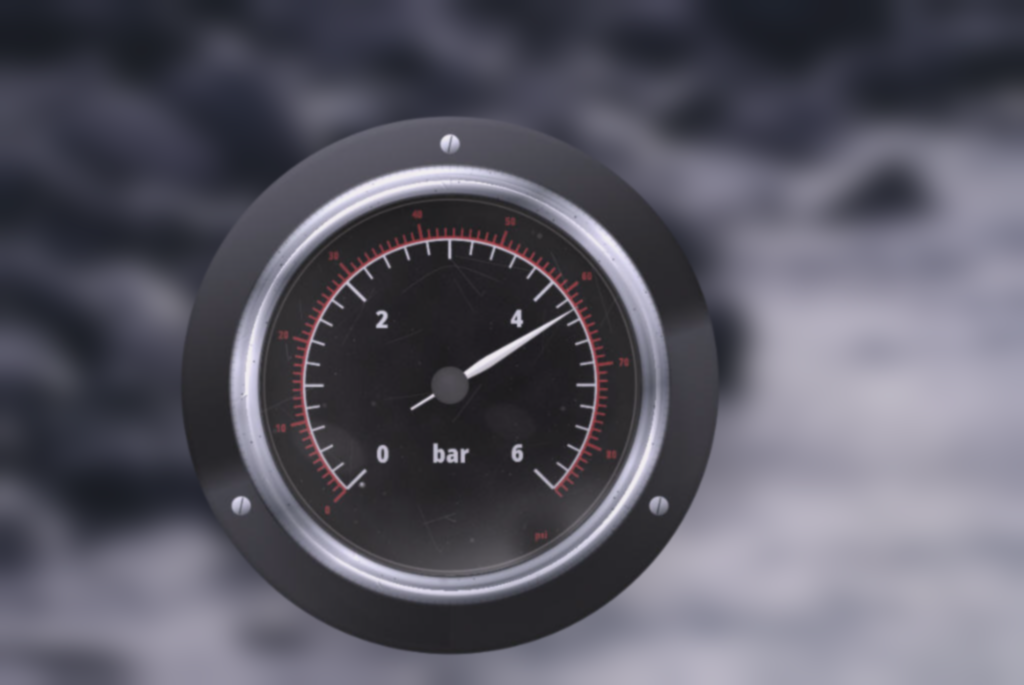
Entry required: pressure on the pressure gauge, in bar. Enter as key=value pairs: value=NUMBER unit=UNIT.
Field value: value=4.3 unit=bar
